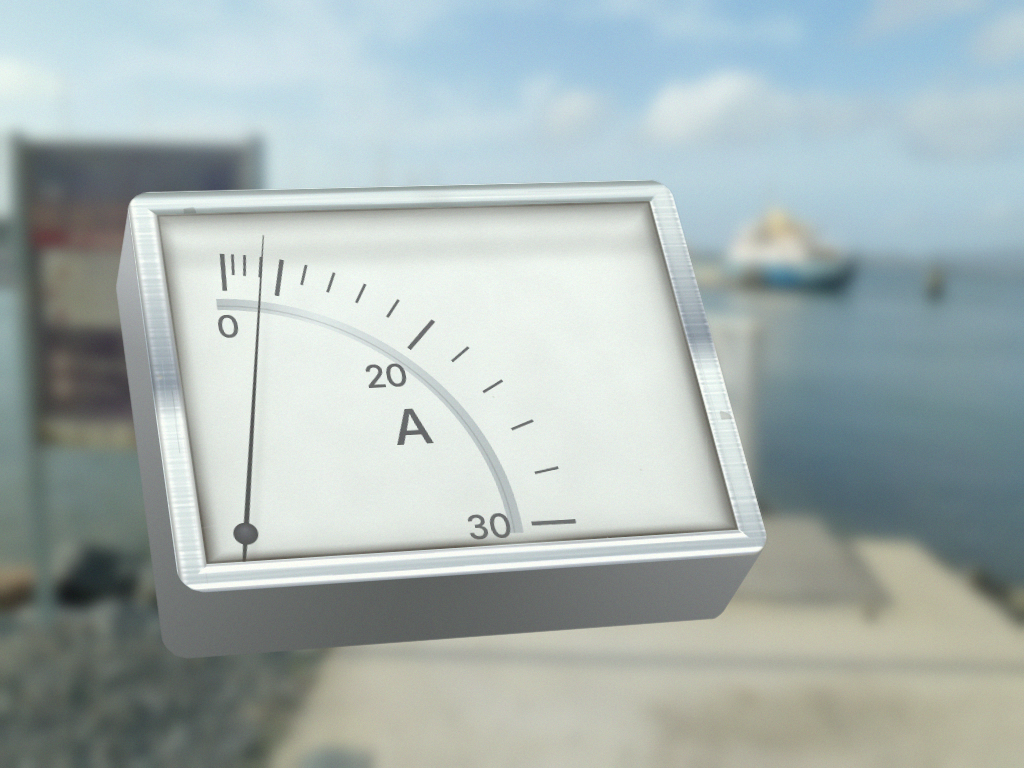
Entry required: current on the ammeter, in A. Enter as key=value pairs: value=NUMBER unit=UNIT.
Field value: value=8 unit=A
